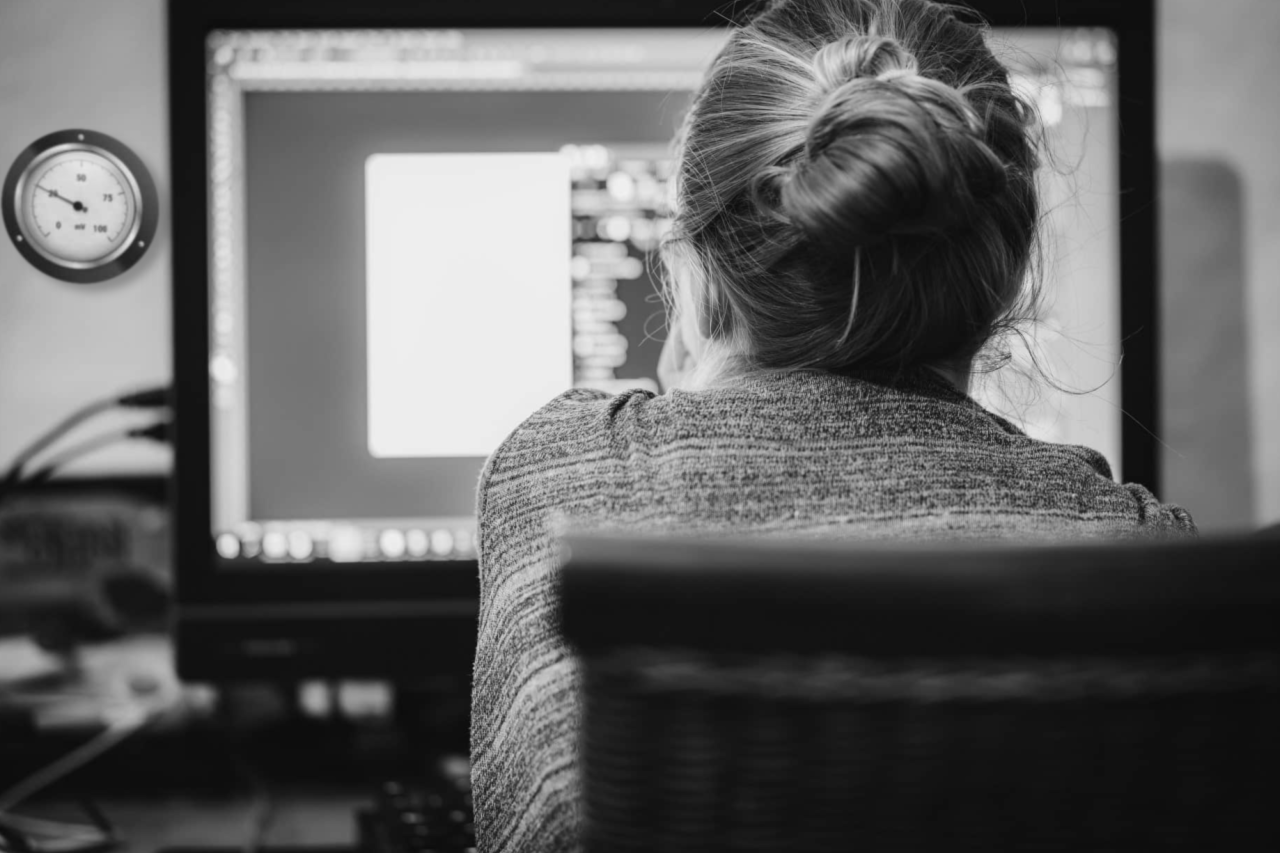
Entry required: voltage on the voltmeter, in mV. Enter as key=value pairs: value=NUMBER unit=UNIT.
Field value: value=25 unit=mV
